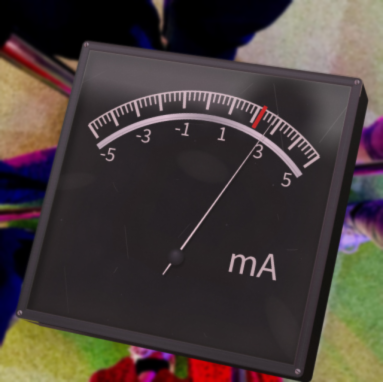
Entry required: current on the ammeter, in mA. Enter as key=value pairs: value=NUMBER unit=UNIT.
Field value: value=2.8 unit=mA
